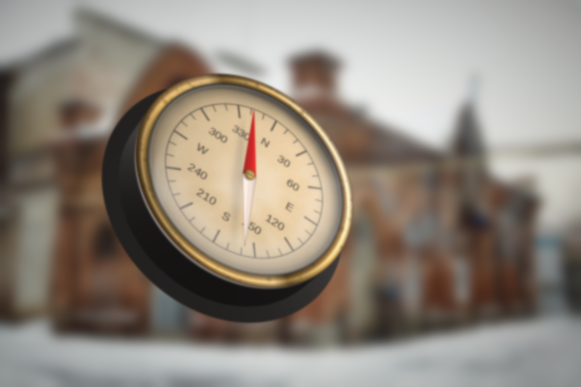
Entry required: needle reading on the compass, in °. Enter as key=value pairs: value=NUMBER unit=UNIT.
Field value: value=340 unit=°
